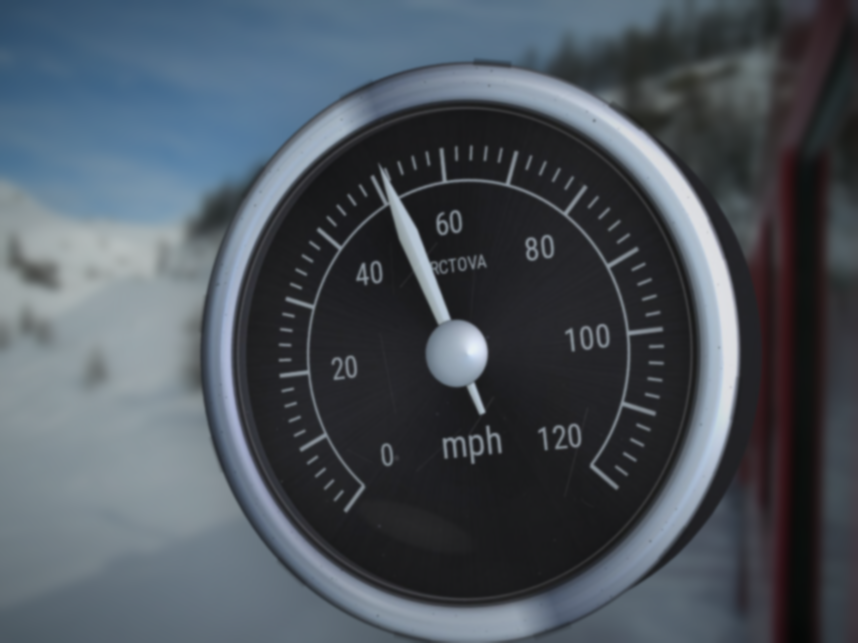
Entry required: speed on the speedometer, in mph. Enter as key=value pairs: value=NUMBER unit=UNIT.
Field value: value=52 unit=mph
